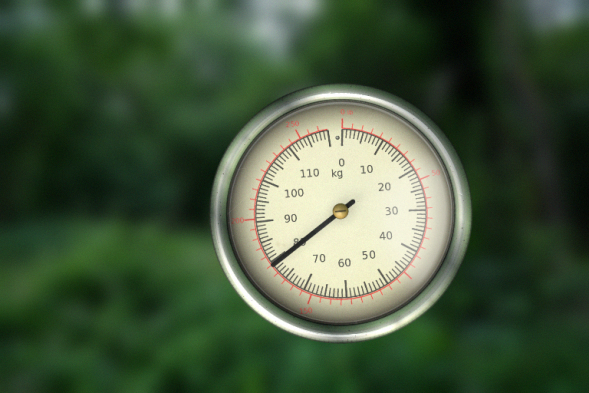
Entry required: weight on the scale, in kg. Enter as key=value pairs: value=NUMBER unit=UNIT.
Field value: value=79 unit=kg
